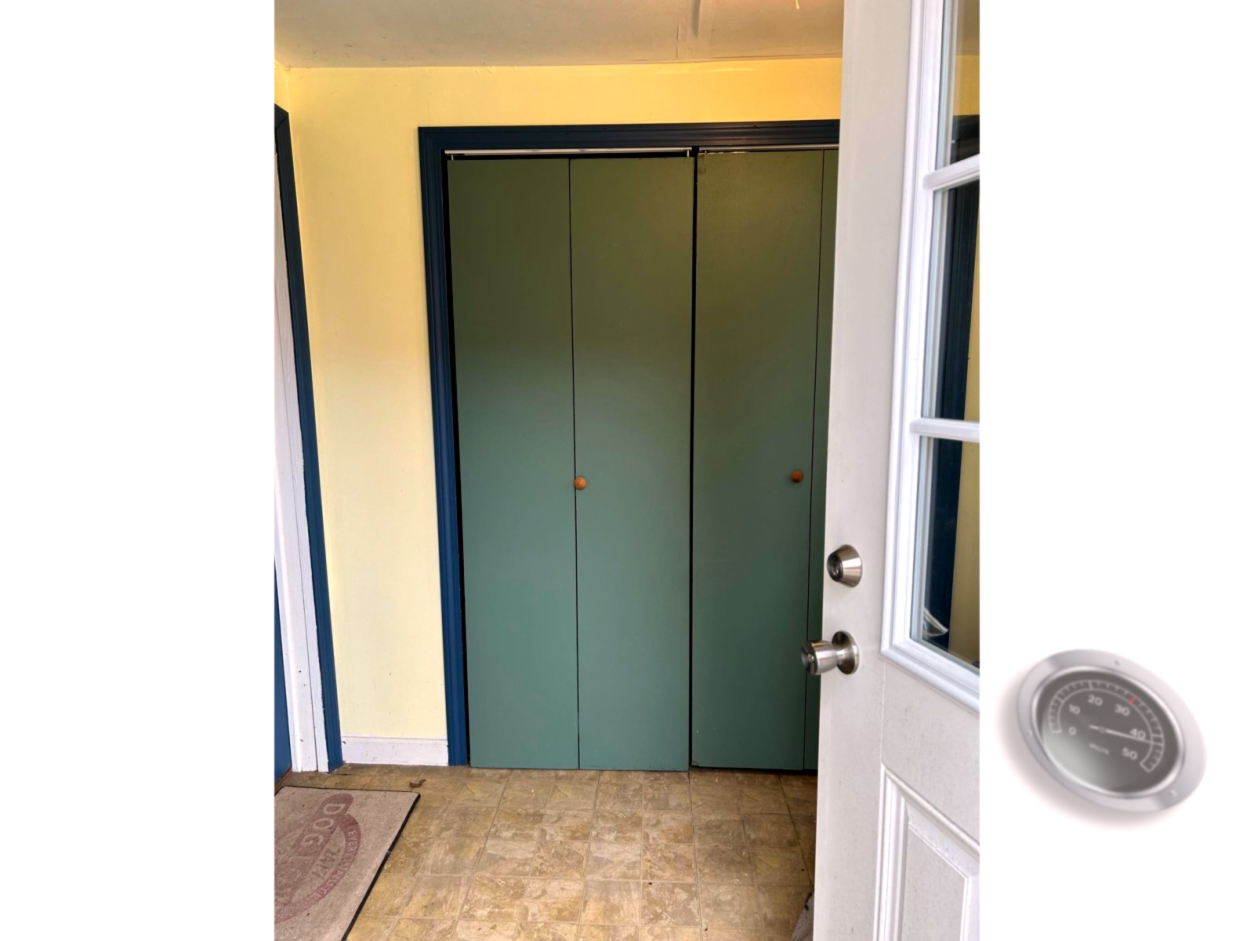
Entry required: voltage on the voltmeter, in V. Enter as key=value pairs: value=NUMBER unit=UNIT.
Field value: value=42 unit=V
